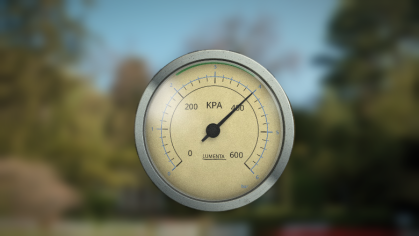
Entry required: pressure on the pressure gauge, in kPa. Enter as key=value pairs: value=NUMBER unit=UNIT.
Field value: value=400 unit=kPa
